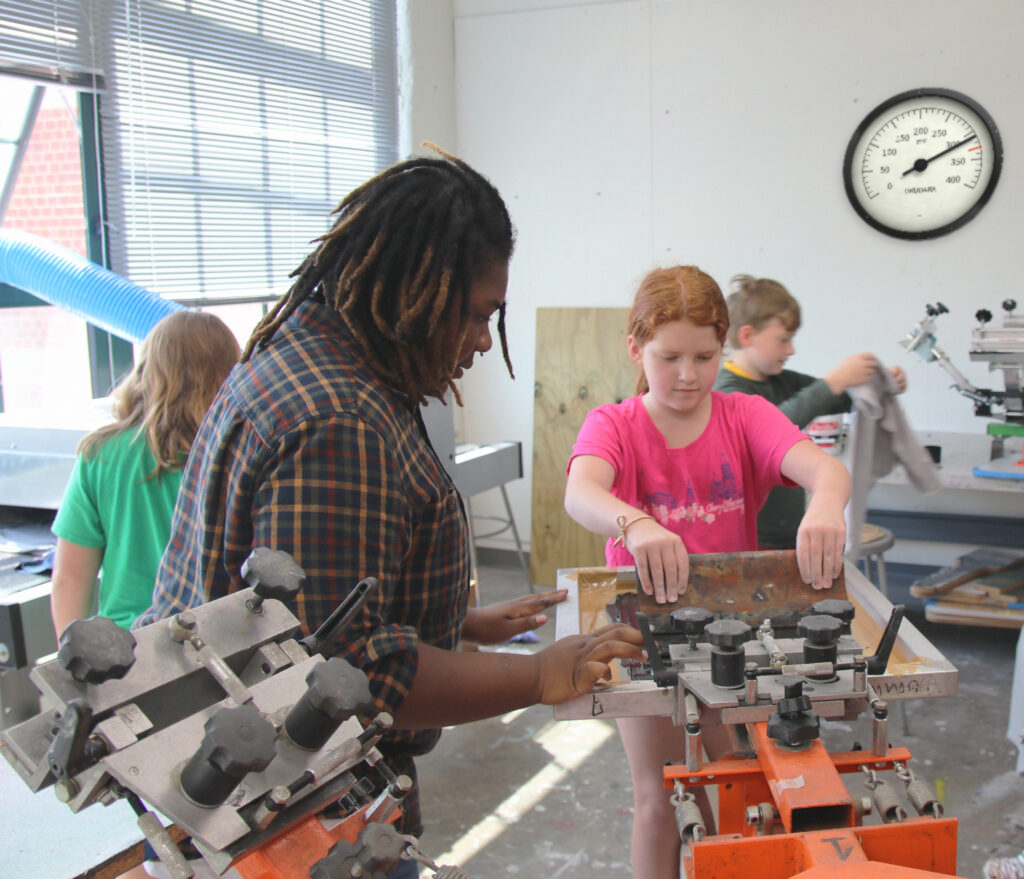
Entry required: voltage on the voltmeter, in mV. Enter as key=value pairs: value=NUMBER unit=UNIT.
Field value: value=310 unit=mV
